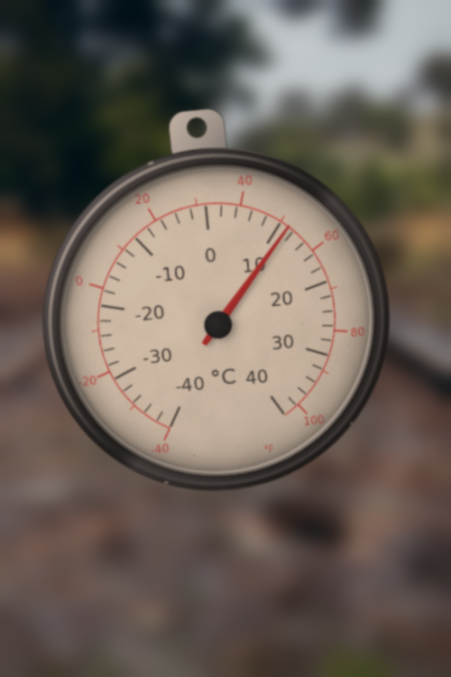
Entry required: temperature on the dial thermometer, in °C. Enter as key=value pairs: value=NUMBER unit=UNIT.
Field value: value=11 unit=°C
